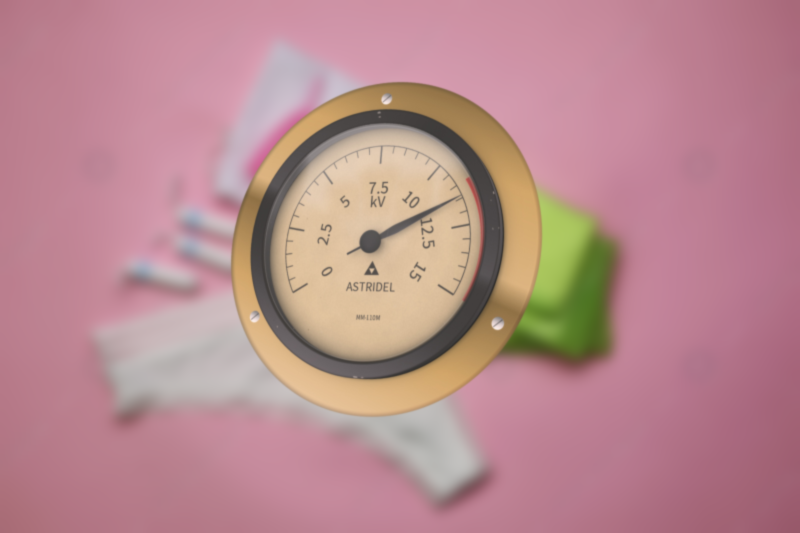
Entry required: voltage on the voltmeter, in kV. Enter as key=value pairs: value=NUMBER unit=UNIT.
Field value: value=11.5 unit=kV
